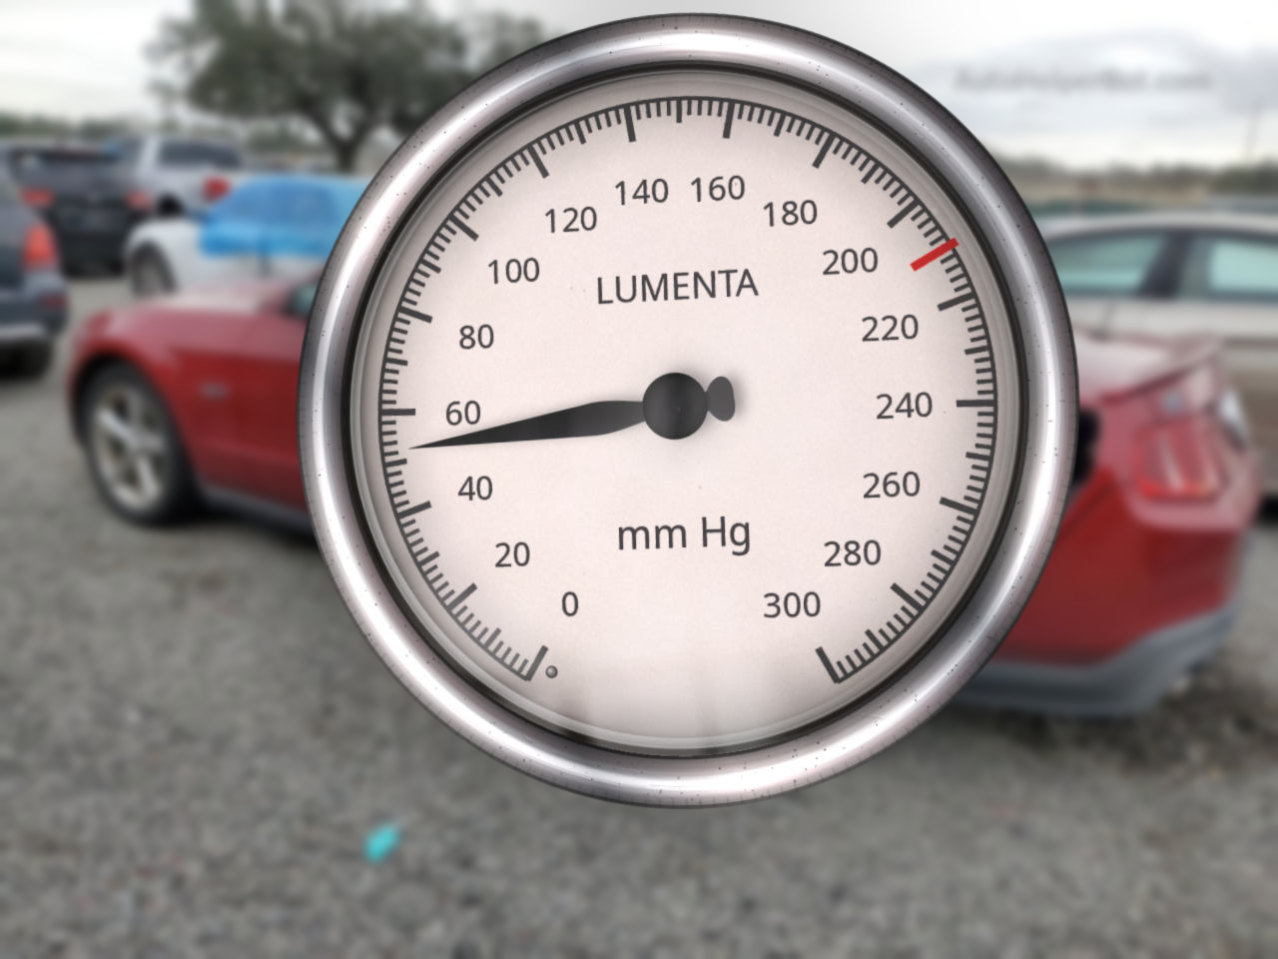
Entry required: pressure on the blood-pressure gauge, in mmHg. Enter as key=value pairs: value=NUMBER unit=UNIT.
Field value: value=52 unit=mmHg
